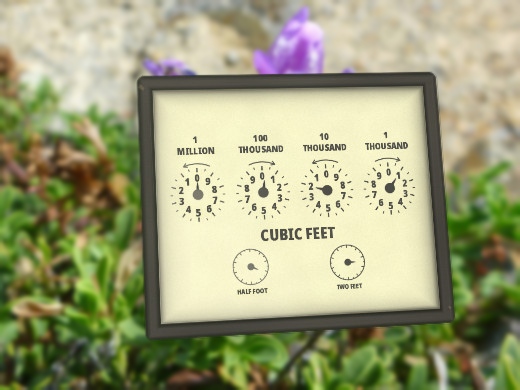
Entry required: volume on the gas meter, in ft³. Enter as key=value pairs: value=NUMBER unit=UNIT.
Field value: value=2100 unit=ft³
